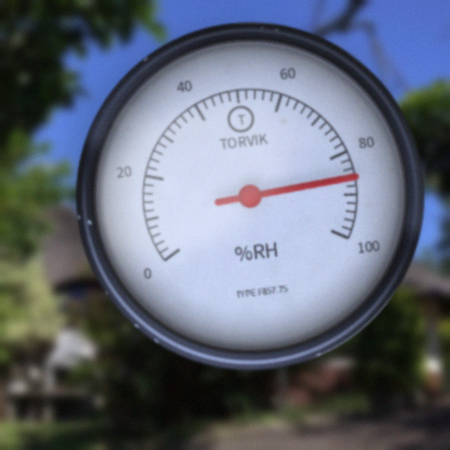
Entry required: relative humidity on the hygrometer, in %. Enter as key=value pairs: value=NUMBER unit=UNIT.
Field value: value=86 unit=%
